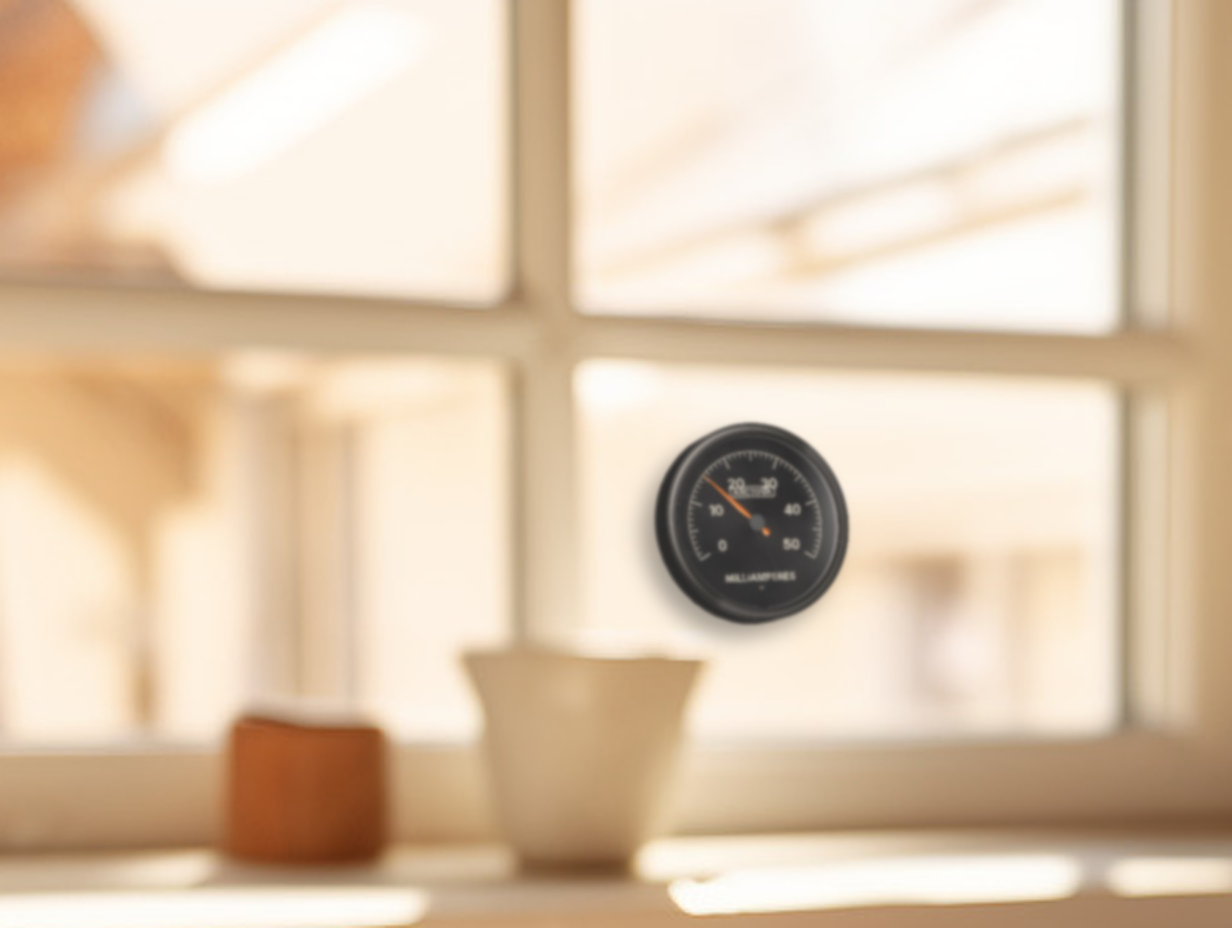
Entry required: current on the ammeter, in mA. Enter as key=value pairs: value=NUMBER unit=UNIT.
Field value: value=15 unit=mA
